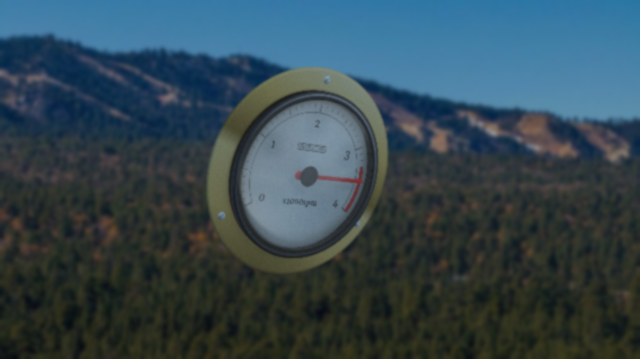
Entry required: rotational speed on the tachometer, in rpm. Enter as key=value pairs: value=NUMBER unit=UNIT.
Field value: value=3500 unit=rpm
